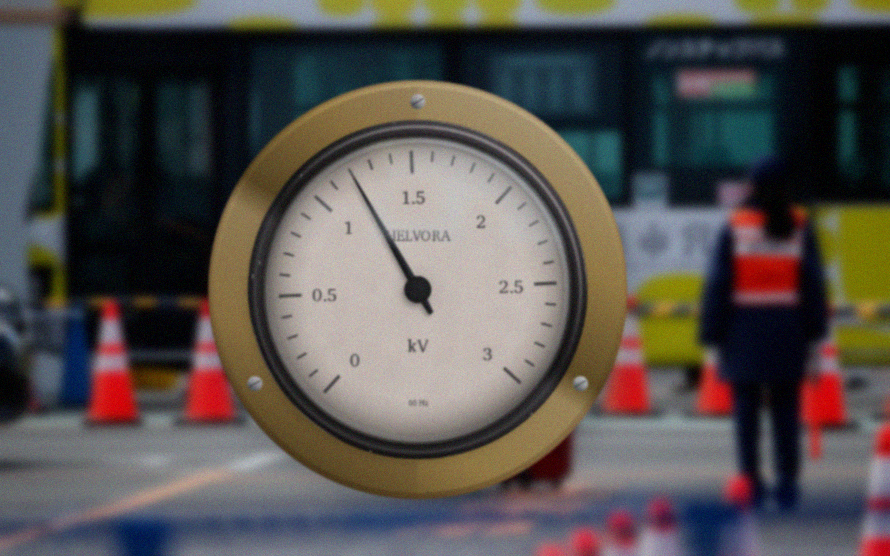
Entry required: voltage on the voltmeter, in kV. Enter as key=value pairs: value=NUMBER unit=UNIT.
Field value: value=1.2 unit=kV
